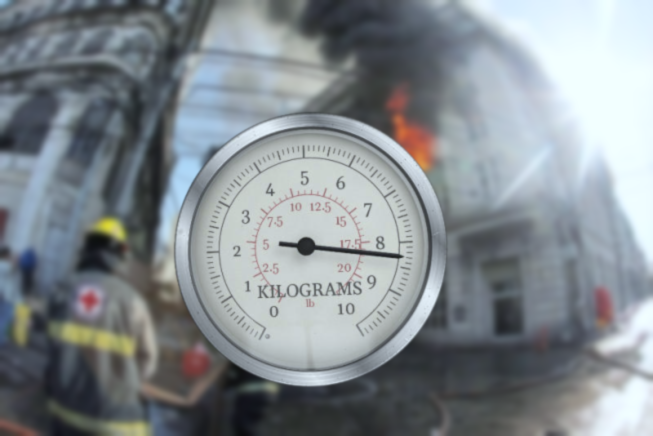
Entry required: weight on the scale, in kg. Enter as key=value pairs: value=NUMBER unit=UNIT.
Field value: value=8.3 unit=kg
